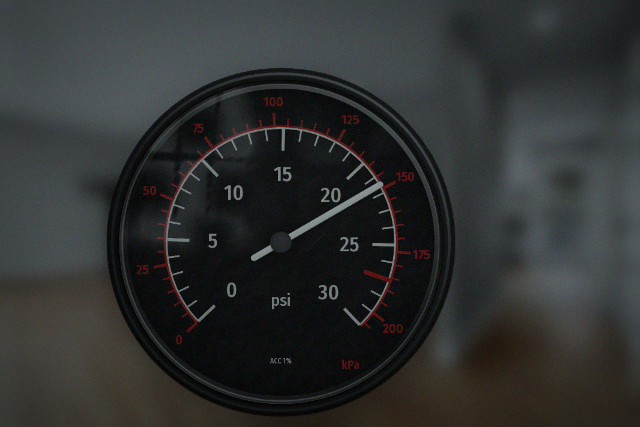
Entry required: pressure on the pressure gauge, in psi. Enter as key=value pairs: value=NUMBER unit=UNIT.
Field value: value=21.5 unit=psi
